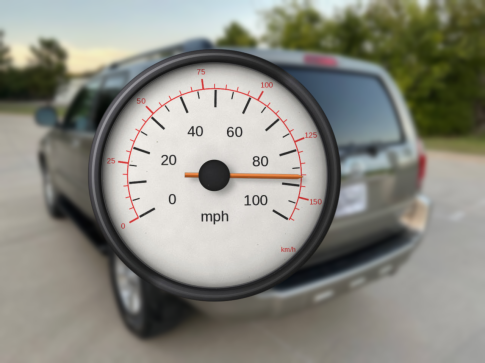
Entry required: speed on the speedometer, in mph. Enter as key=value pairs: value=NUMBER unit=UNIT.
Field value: value=87.5 unit=mph
